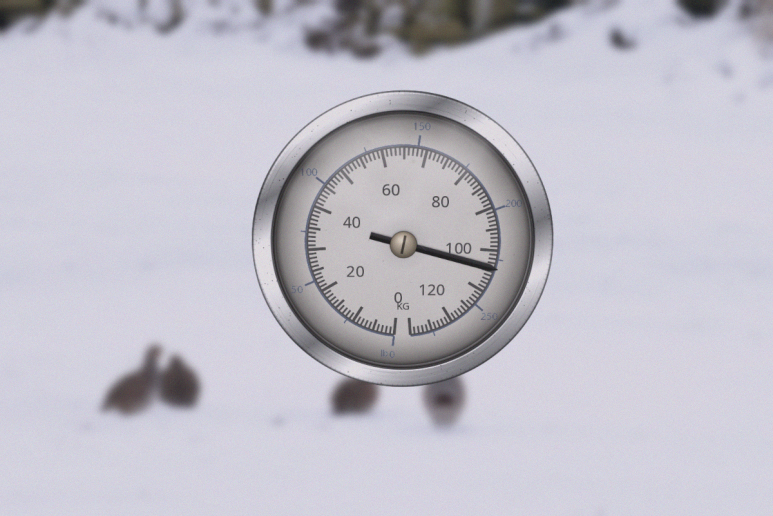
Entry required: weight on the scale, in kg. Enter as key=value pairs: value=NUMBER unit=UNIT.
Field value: value=104 unit=kg
